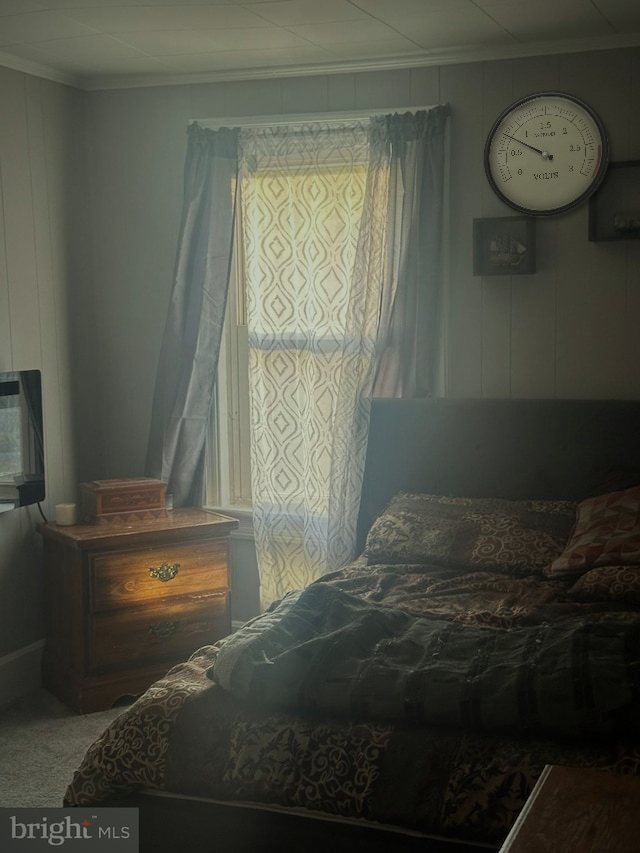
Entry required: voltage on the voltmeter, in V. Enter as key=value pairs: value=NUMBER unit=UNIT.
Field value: value=0.75 unit=V
